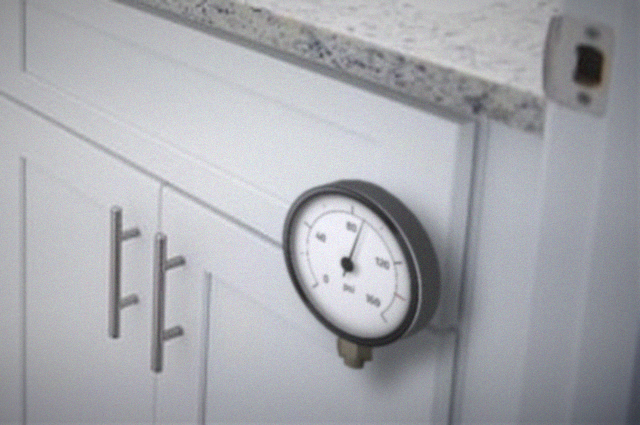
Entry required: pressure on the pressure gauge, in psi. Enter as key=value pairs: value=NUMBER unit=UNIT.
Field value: value=90 unit=psi
